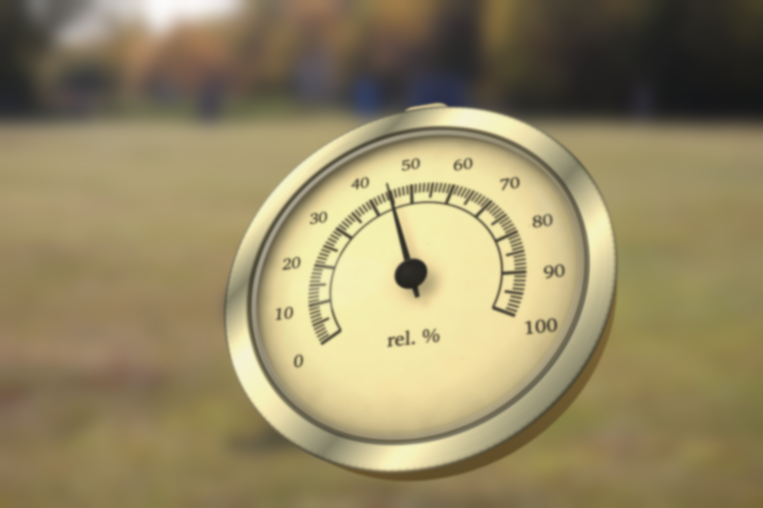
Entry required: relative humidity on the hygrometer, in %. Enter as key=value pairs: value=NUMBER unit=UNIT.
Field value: value=45 unit=%
